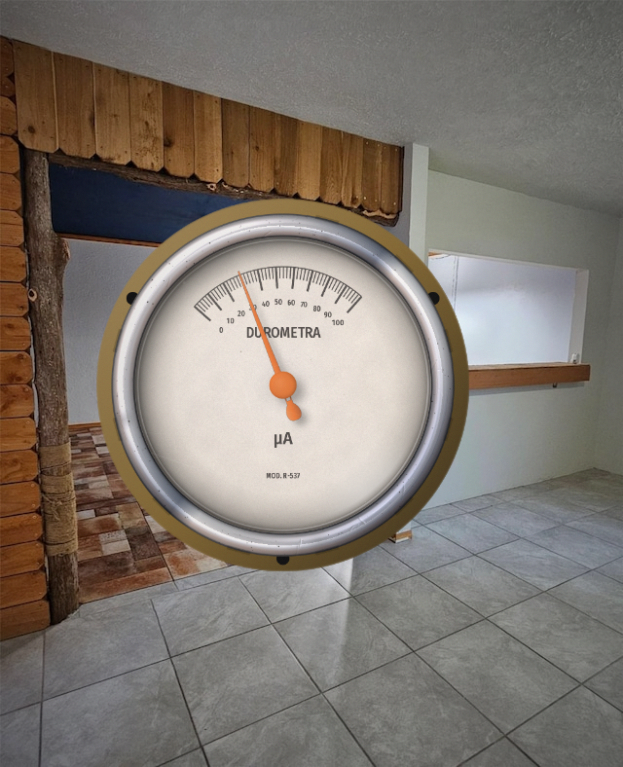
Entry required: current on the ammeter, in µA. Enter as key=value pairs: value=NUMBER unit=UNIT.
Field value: value=30 unit=µA
